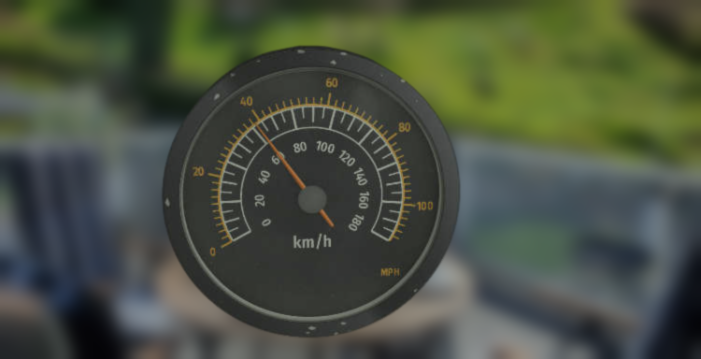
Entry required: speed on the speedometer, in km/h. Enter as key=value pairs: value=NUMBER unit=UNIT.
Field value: value=62.5 unit=km/h
